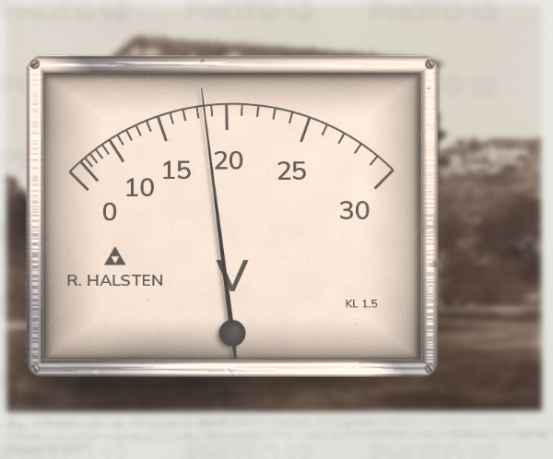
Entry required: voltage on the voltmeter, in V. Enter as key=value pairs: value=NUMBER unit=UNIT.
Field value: value=18.5 unit=V
